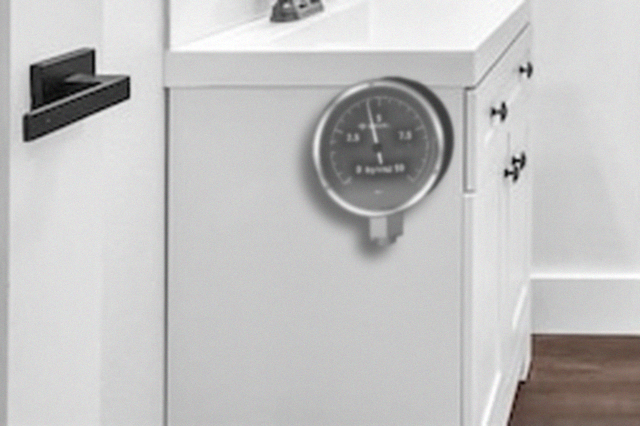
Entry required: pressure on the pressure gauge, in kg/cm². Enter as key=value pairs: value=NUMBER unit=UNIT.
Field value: value=4.5 unit=kg/cm²
